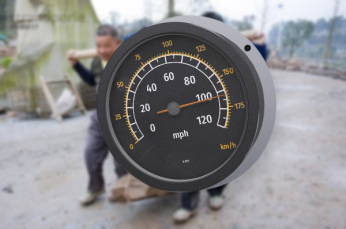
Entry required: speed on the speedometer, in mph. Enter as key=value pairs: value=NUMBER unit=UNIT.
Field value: value=102.5 unit=mph
